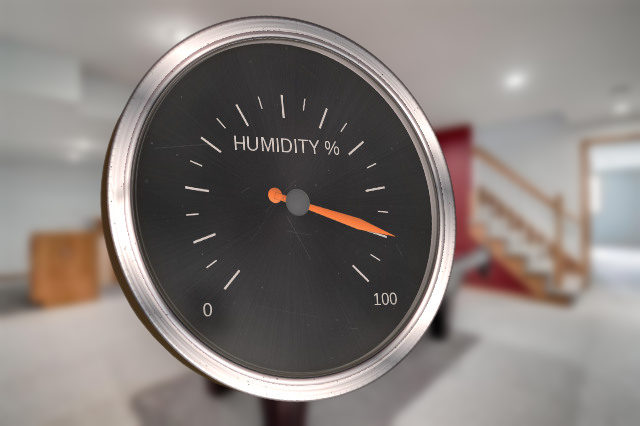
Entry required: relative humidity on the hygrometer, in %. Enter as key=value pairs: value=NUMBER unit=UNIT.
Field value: value=90 unit=%
